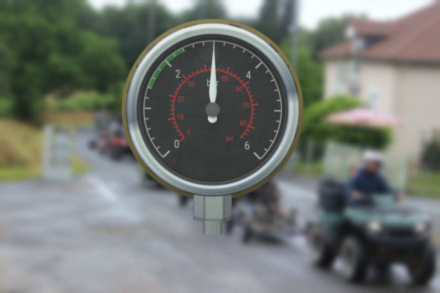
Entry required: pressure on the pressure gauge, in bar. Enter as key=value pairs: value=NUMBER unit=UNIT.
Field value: value=3 unit=bar
